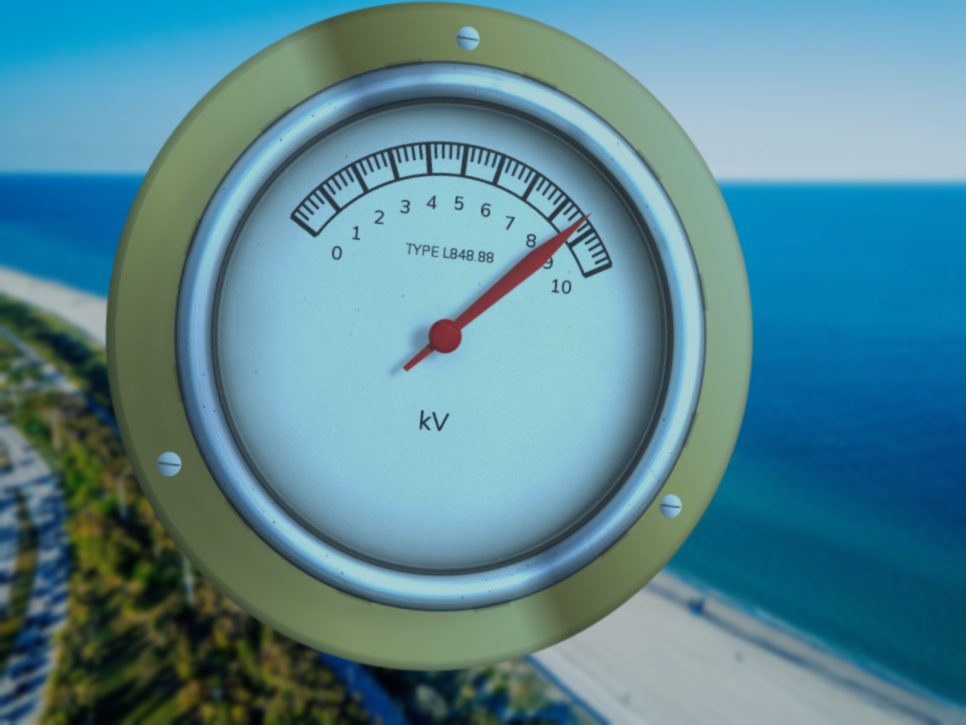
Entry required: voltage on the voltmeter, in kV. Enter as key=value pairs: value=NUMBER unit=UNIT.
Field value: value=8.6 unit=kV
